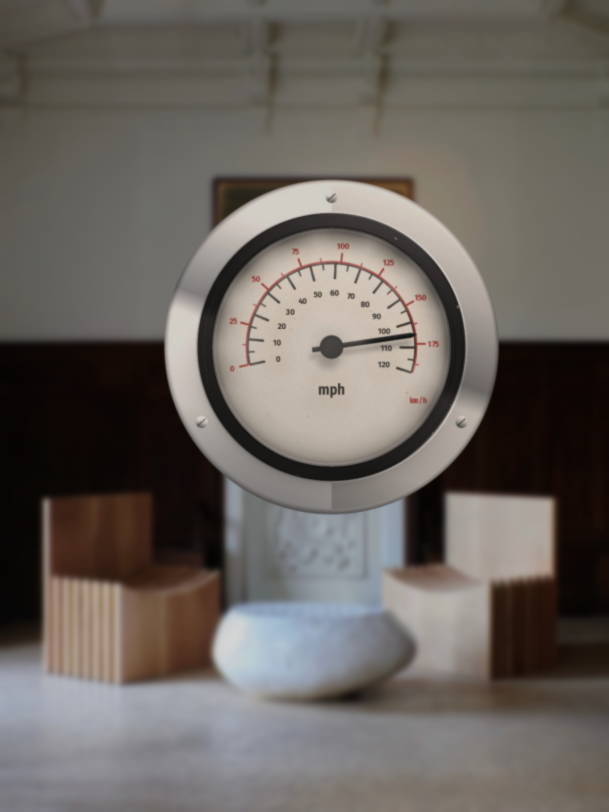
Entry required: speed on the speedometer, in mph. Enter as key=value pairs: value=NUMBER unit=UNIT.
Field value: value=105 unit=mph
